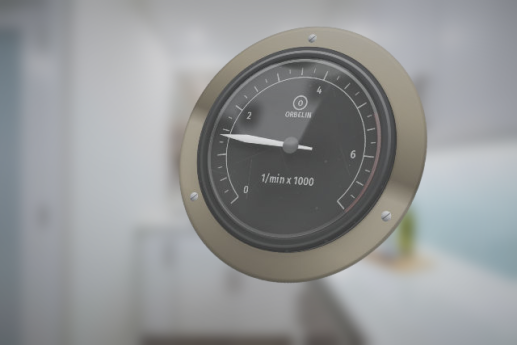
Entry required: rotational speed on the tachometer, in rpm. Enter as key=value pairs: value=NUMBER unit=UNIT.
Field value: value=1375 unit=rpm
